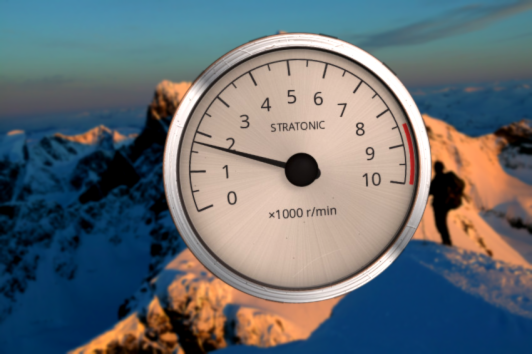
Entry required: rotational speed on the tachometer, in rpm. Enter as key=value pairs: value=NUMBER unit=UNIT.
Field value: value=1750 unit=rpm
